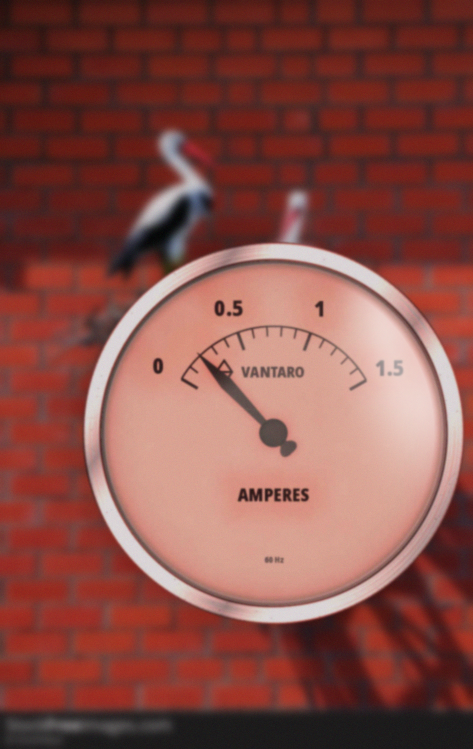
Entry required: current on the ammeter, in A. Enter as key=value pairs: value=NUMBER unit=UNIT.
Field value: value=0.2 unit=A
